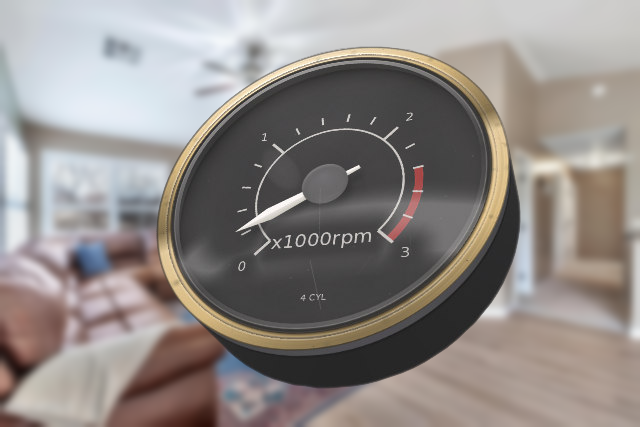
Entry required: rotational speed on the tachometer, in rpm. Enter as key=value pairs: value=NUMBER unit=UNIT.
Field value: value=200 unit=rpm
